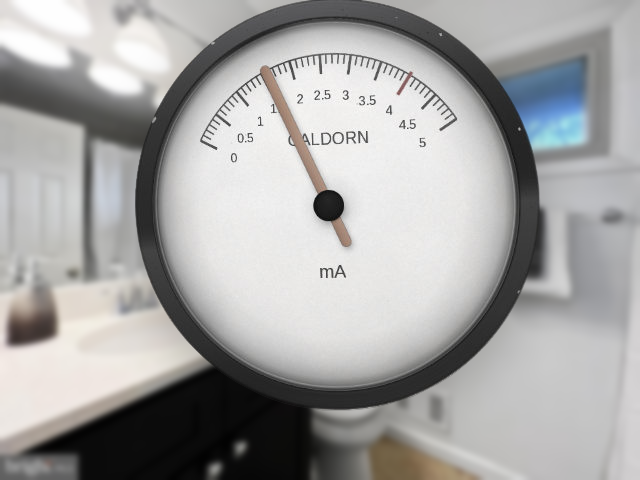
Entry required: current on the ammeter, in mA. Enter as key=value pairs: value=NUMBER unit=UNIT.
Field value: value=1.6 unit=mA
